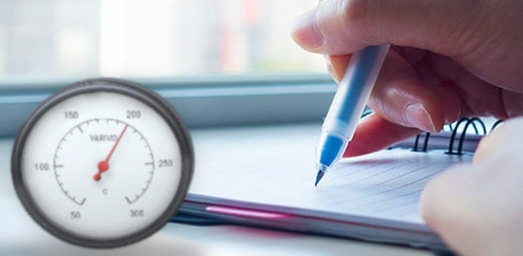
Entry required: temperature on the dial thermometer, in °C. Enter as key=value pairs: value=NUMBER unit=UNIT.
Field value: value=200 unit=°C
